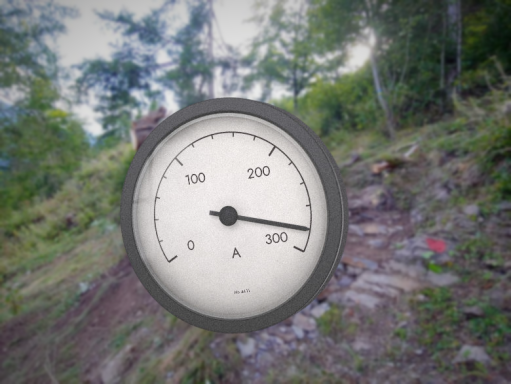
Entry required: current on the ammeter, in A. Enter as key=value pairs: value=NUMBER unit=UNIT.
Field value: value=280 unit=A
